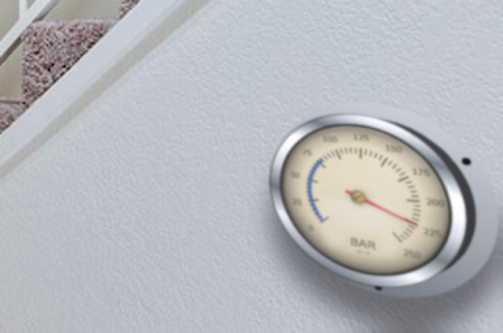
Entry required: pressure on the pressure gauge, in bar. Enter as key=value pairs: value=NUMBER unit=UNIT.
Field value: value=225 unit=bar
